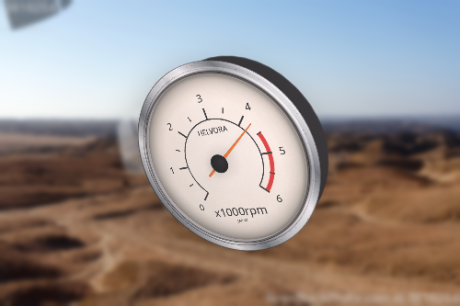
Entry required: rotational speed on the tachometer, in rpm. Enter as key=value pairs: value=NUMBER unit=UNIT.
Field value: value=4250 unit=rpm
